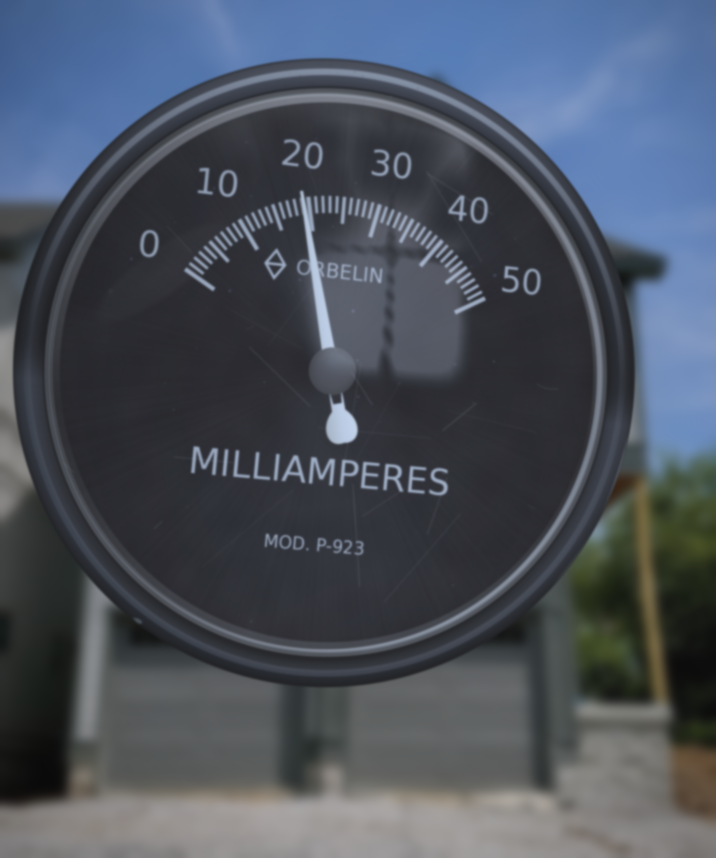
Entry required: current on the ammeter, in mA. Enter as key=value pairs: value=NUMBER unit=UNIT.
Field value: value=19 unit=mA
